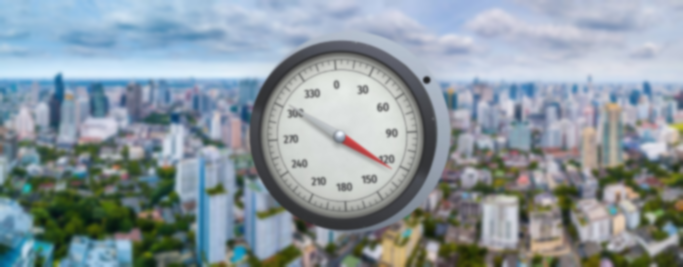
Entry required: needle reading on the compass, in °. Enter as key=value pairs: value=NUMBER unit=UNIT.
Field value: value=125 unit=°
